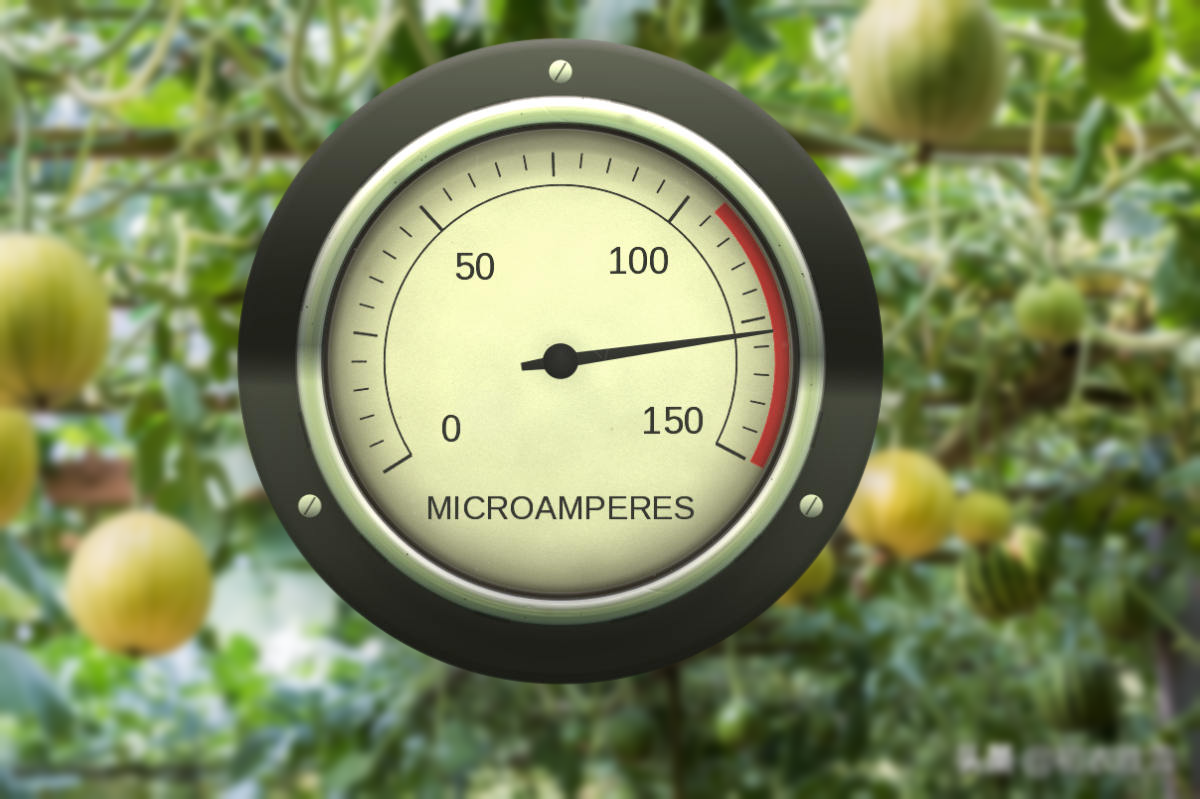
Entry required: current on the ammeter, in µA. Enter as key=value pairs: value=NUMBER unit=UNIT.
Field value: value=127.5 unit=µA
